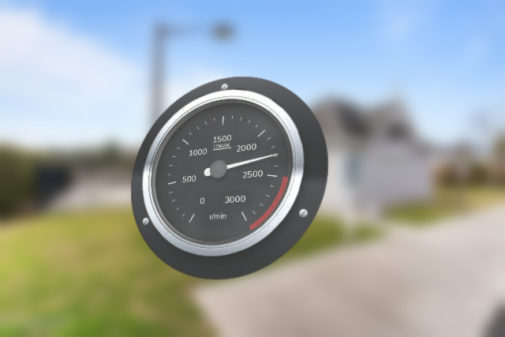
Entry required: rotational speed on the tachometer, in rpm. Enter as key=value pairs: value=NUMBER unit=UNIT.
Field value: value=2300 unit=rpm
